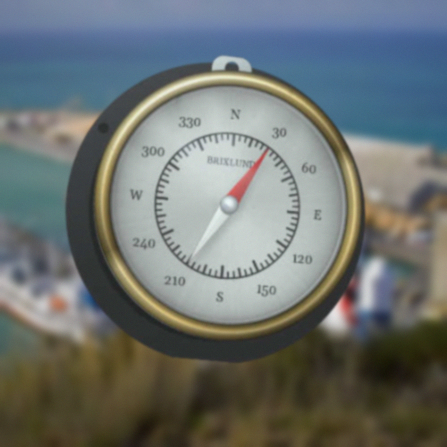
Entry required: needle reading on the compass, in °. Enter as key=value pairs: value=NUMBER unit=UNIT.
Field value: value=30 unit=°
